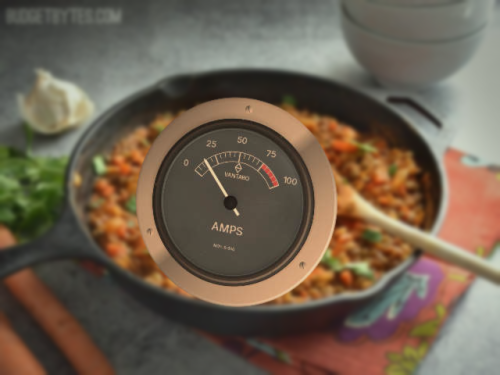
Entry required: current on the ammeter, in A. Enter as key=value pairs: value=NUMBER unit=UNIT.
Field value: value=15 unit=A
